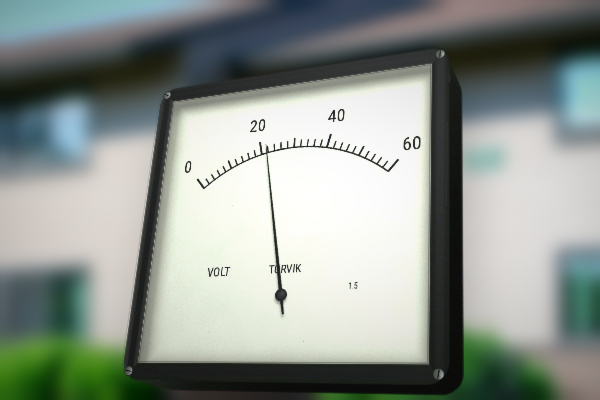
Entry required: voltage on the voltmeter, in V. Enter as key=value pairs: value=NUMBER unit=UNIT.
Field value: value=22 unit=V
